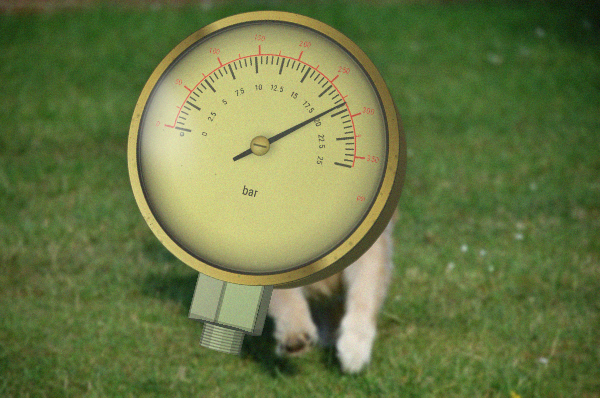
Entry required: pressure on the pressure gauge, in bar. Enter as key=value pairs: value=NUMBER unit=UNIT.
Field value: value=19.5 unit=bar
